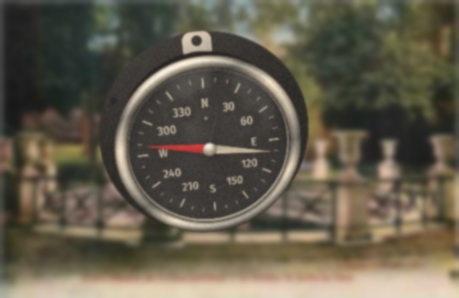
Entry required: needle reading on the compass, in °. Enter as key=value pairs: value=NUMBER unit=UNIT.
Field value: value=280 unit=°
